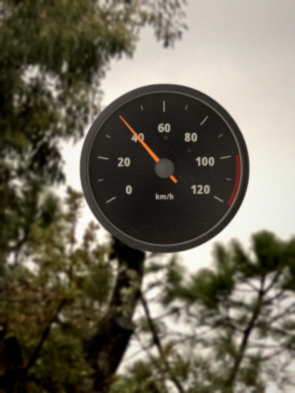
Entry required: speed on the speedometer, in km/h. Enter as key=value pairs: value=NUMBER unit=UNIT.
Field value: value=40 unit=km/h
